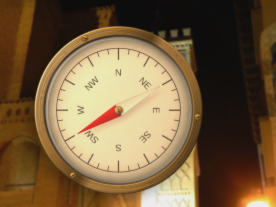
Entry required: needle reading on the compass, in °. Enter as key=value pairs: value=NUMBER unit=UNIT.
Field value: value=240 unit=°
